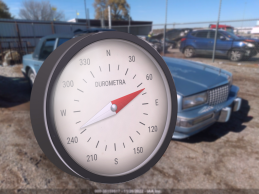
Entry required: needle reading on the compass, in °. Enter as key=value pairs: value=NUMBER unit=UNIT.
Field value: value=67.5 unit=°
